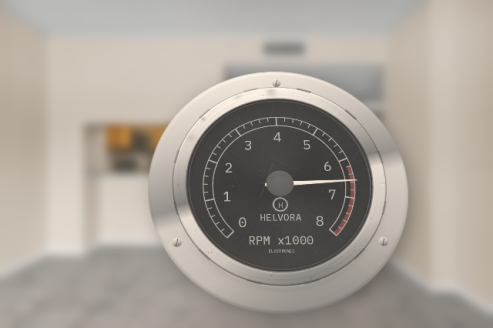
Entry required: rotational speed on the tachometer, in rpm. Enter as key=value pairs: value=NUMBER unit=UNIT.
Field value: value=6600 unit=rpm
